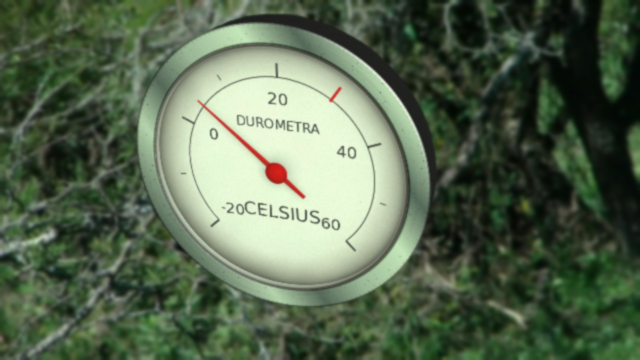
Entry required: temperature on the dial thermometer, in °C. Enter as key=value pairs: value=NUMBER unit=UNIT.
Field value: value=5 unit=°C
